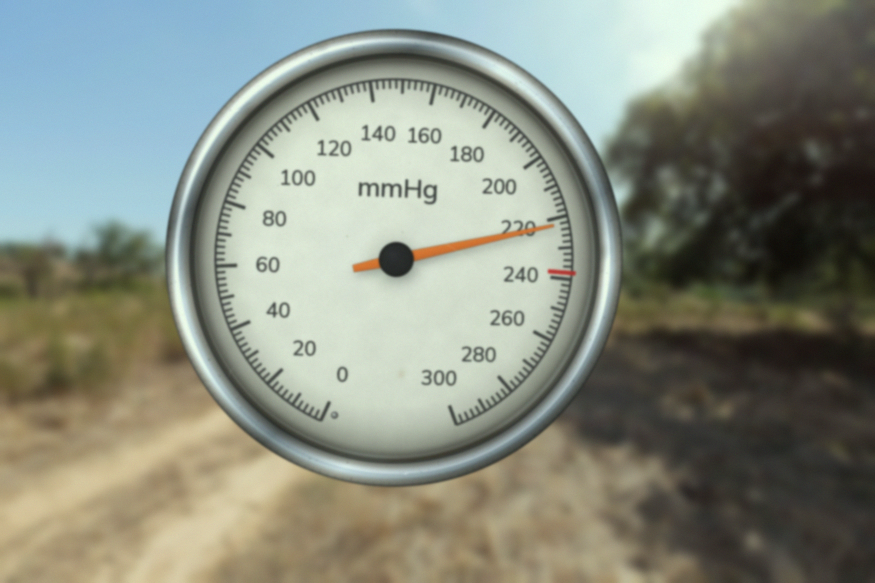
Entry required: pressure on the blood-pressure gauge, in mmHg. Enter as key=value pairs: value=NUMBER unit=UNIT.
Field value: value=222 unit=mmHg
